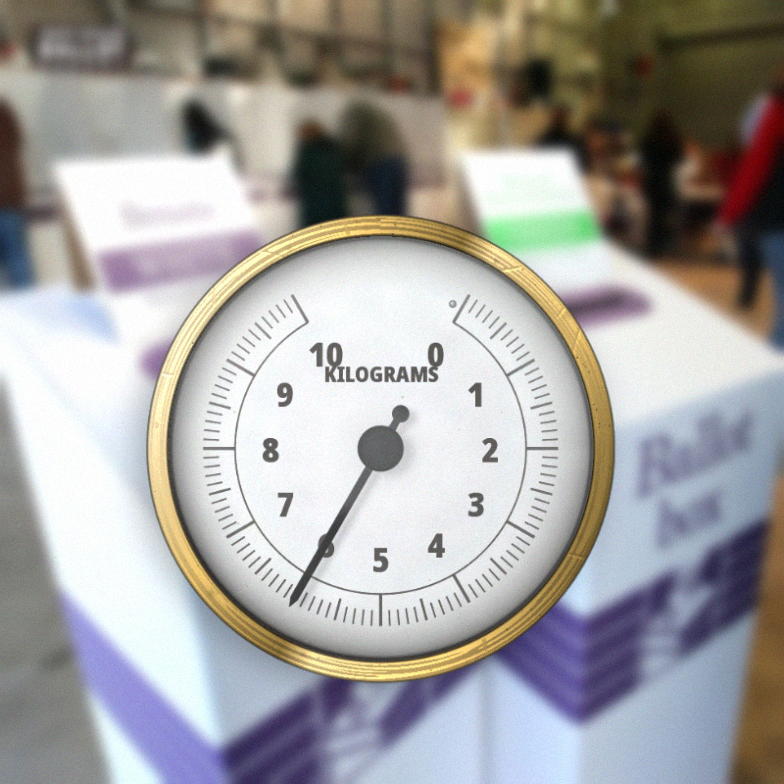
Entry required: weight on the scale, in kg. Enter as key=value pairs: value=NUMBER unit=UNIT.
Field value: value=6 unit=kg
